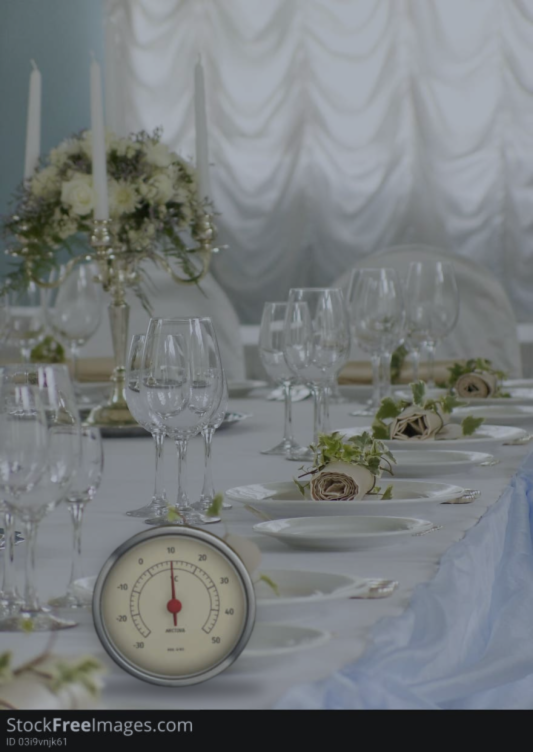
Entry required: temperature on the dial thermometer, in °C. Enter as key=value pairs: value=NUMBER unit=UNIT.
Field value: value=10 unit=°C
